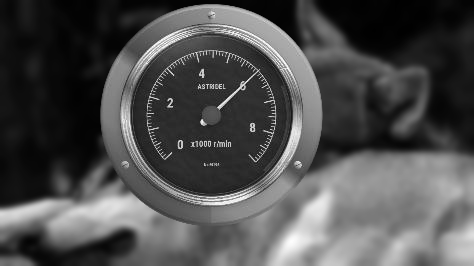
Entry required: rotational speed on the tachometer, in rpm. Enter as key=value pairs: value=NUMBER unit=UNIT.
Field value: value=6000 unit=rpm
